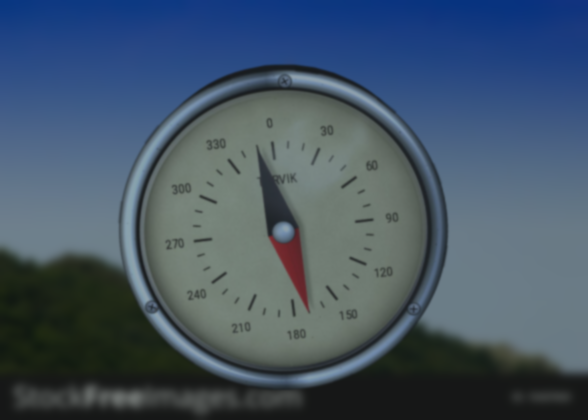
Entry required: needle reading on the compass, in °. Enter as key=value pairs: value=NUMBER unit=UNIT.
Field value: value=170 unit=°
